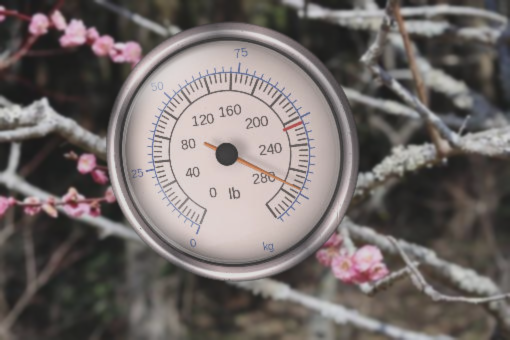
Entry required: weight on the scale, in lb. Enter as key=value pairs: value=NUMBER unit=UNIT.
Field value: value=272 unit=lb
